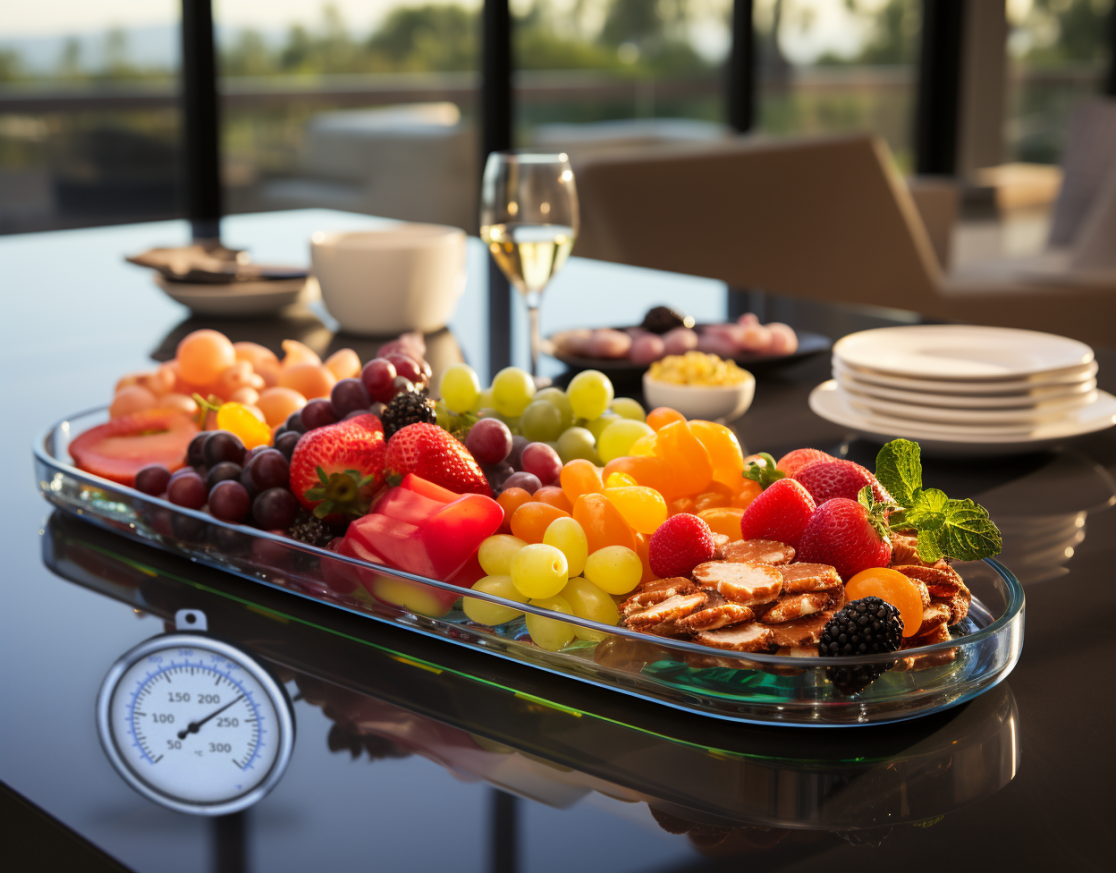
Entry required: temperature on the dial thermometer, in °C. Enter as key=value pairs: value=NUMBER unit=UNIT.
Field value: value=225 unit=°C
